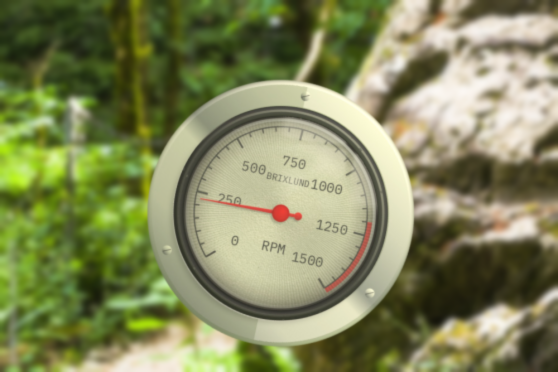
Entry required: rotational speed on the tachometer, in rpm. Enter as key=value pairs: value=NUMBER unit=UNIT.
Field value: value=225 unit=rpm
